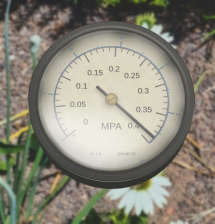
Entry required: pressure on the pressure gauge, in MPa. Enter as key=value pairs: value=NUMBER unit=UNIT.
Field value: value=0.39 unit=MPa
